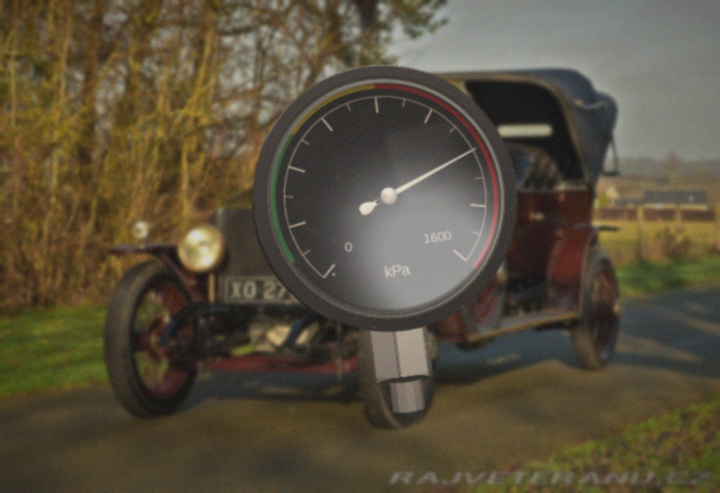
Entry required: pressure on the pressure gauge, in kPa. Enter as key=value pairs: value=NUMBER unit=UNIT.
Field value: value=1200 unit=kPa
